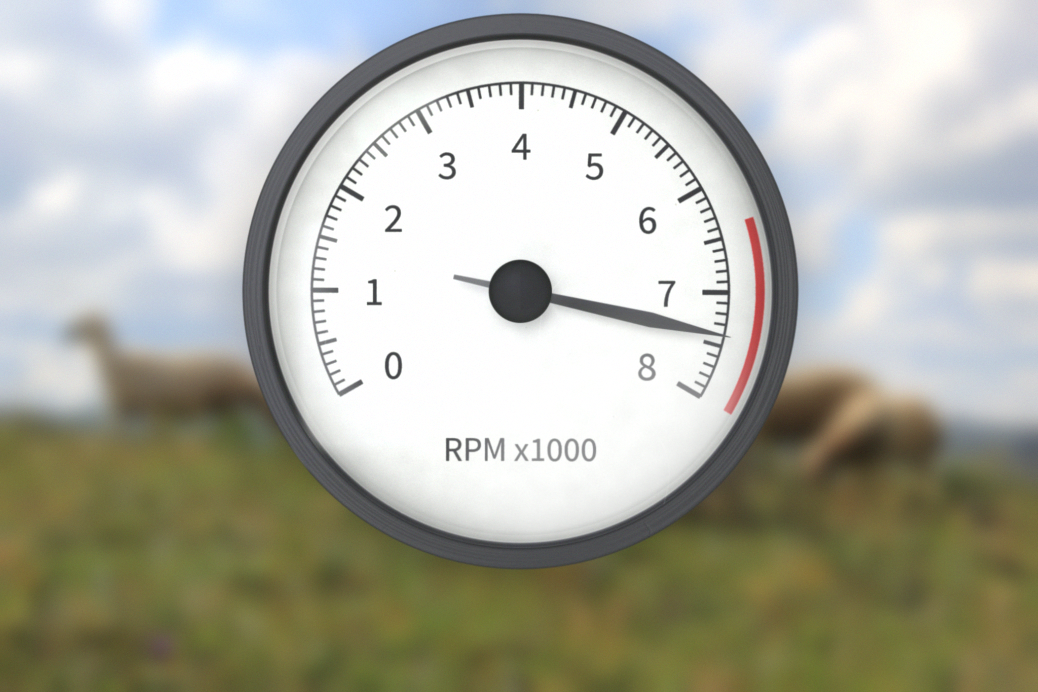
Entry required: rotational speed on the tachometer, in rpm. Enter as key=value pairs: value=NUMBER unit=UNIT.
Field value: value=7400 unit=rpm
